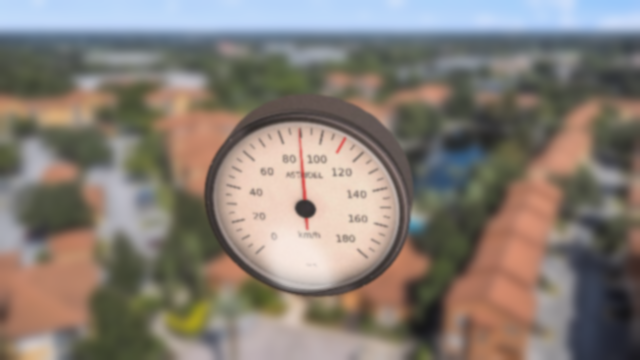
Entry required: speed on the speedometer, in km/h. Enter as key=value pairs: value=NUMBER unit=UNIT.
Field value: value=90 unit=km/h
